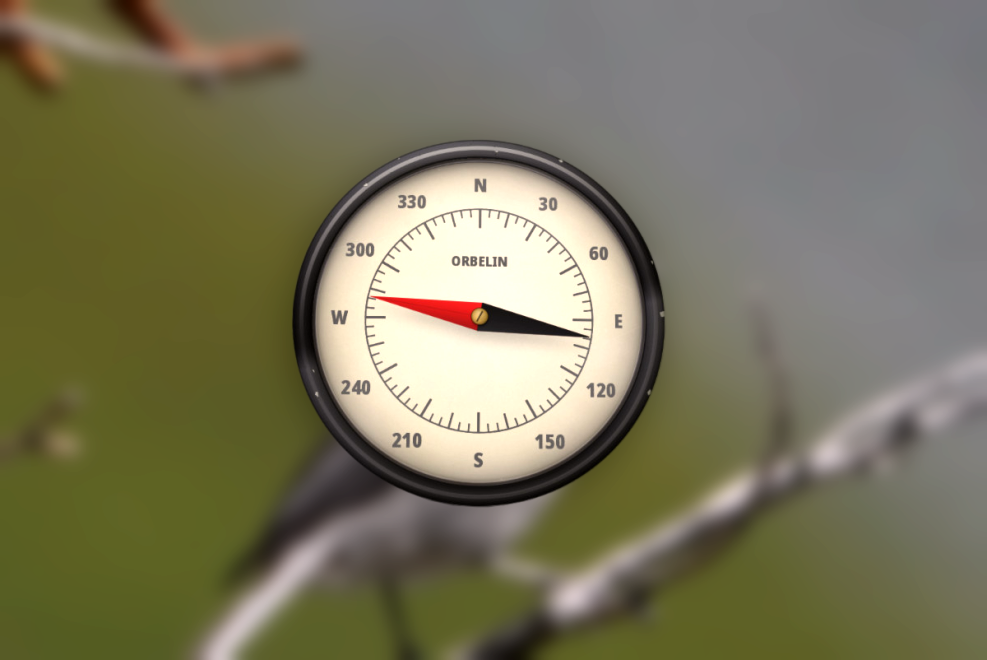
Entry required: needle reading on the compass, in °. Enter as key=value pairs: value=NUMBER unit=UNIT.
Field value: value=280 unit=°
